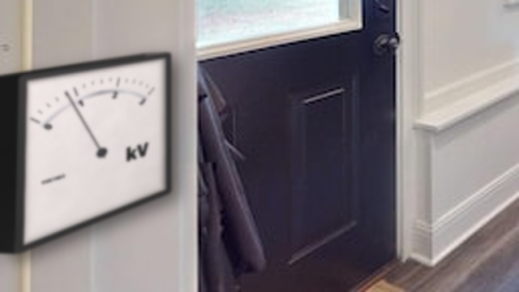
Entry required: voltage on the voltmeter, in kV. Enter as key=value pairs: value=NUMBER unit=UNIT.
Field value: value=0.8 unit=kV
